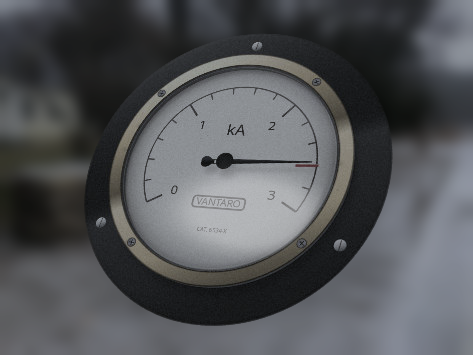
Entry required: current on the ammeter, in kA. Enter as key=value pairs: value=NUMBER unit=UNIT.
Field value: value=2.6 unit=kA
